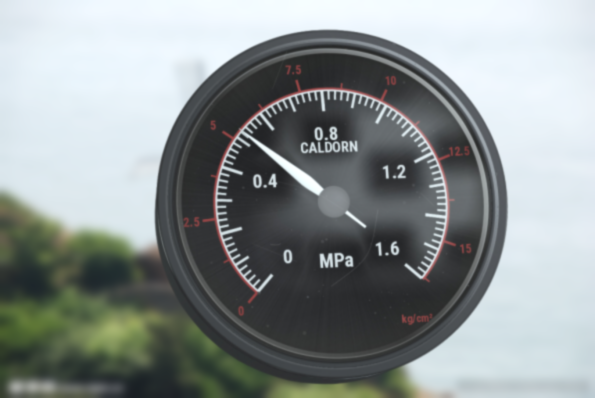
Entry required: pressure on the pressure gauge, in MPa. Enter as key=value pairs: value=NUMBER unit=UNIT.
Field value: value=0.52 unit=MPa
